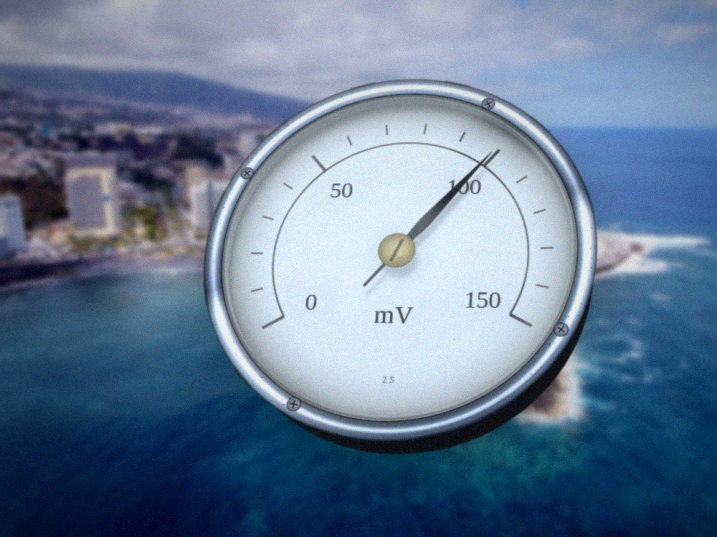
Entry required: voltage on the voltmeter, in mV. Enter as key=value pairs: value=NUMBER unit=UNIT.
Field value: value=100 unit=mV
